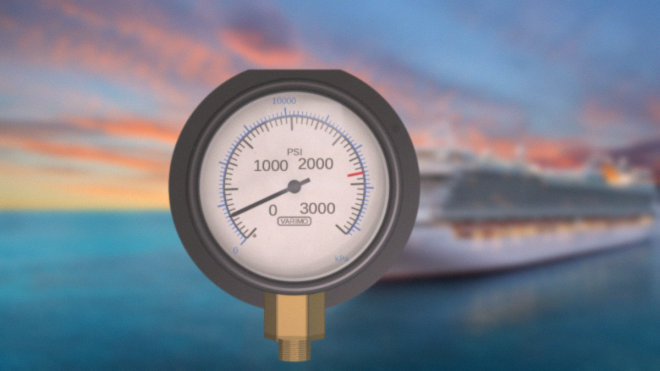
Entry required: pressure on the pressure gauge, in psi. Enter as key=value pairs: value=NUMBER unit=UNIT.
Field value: value=250 unit=psi
